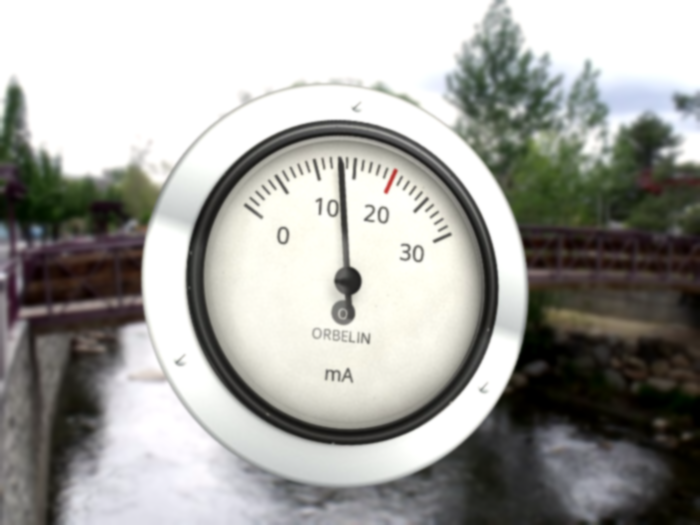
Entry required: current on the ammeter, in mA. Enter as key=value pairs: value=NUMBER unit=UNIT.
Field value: value=13 unit=mA
